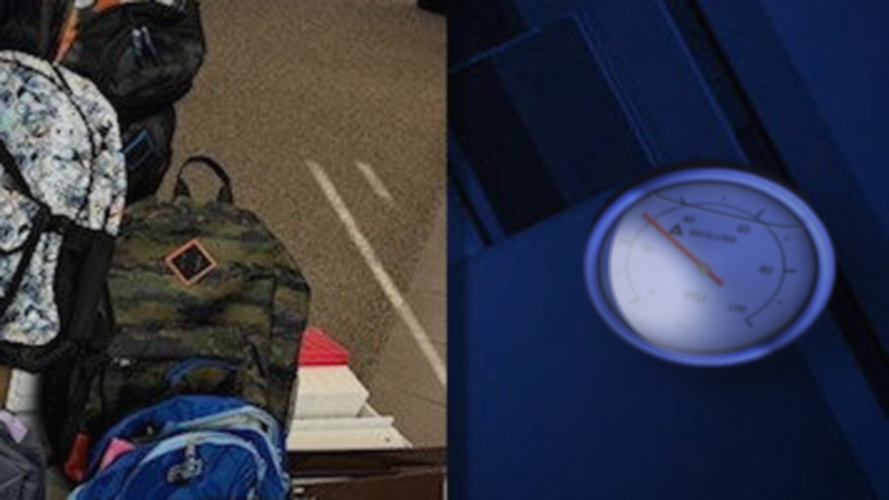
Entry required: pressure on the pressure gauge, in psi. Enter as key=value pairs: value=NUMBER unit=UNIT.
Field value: value=30 unit=psi
